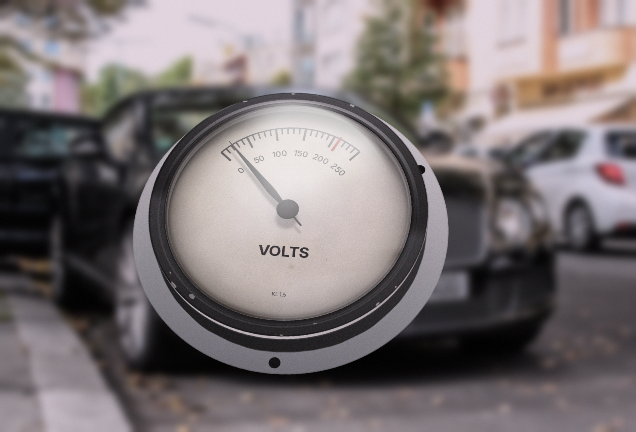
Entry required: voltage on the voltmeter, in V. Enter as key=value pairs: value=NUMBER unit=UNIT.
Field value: value=20 unit=V
